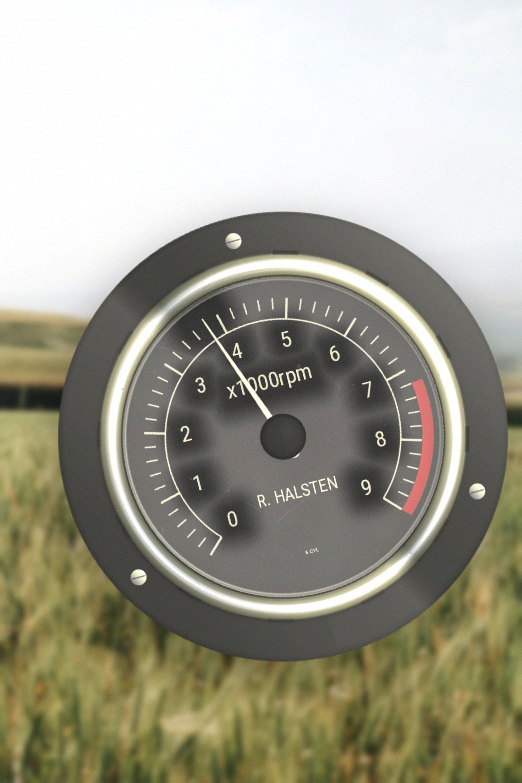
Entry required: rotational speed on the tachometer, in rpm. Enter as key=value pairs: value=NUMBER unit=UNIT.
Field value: value=3800 unit=rpm
